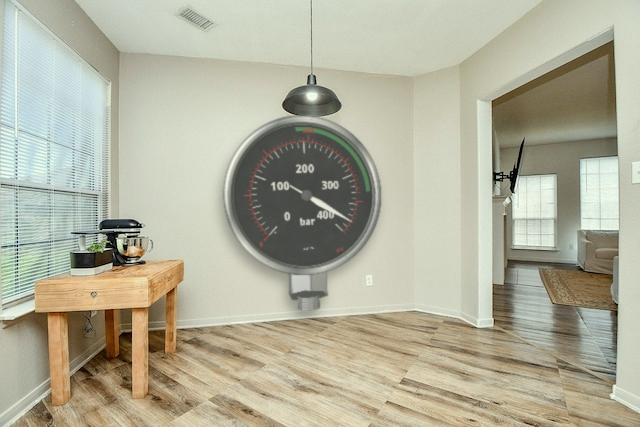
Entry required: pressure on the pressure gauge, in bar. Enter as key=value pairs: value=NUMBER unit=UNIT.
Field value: value=380 unit=bar
